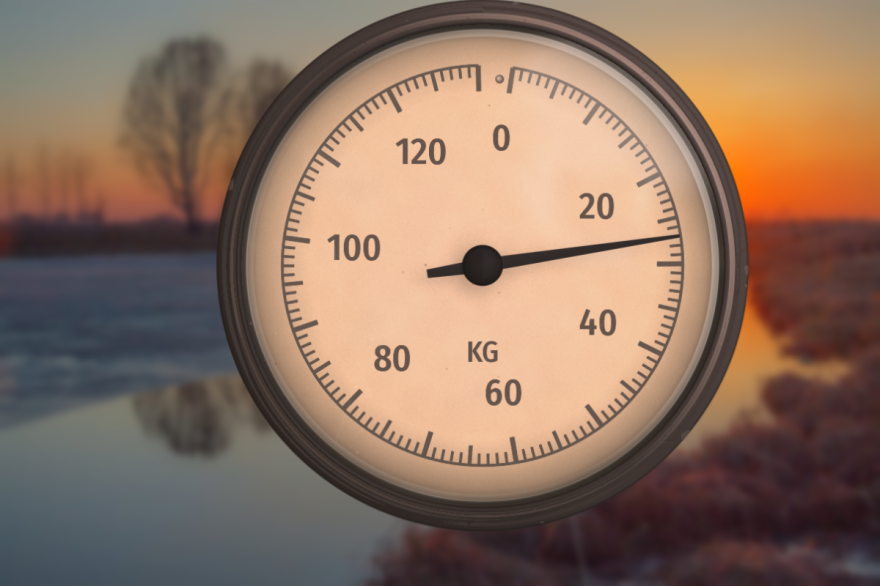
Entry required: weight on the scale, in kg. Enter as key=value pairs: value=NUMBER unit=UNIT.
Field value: value=27 unit=kg
